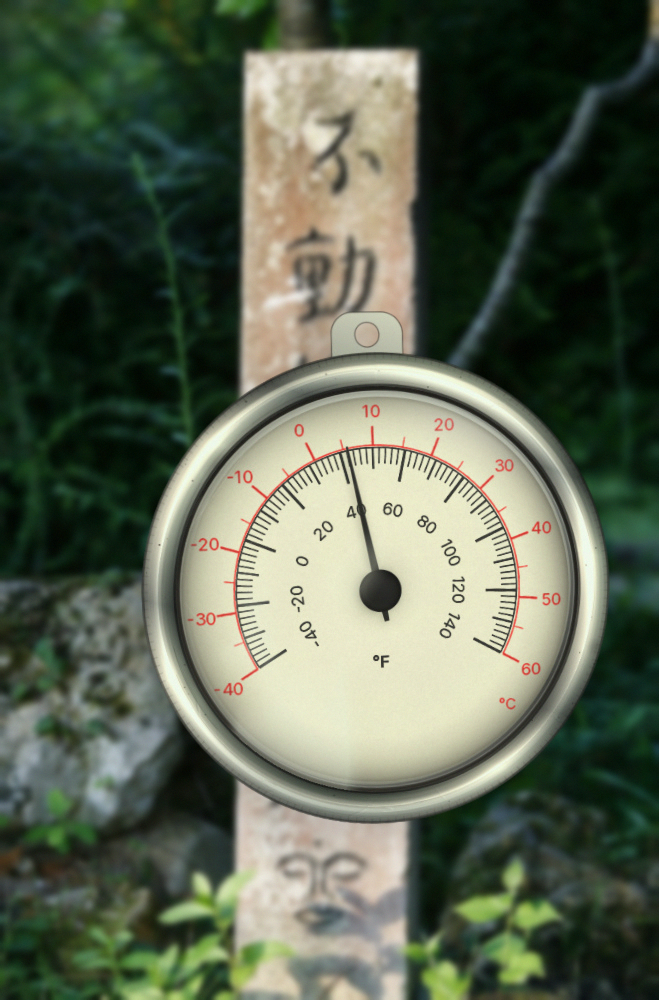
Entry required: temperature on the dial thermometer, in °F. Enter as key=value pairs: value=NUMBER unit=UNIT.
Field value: value=42 unit=°F
